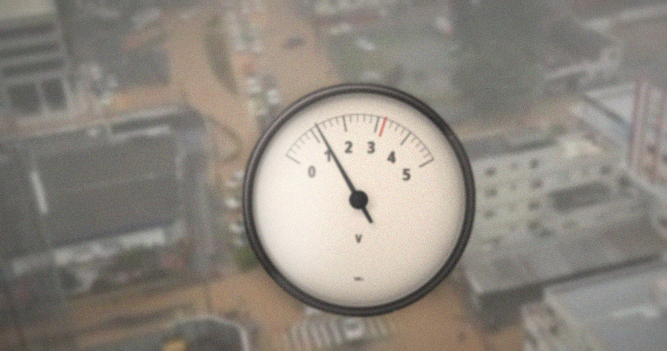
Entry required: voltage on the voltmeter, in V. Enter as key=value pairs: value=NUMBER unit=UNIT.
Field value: value=1.2 unit=V
